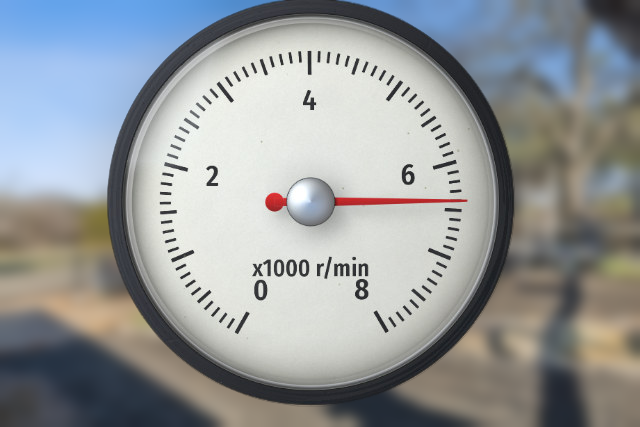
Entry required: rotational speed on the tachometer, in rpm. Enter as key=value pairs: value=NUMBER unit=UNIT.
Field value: value=6400 unit=rpm
